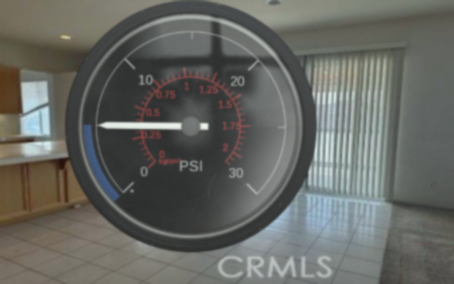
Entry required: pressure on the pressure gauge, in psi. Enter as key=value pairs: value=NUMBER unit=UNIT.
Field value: value=5 unit=psi
